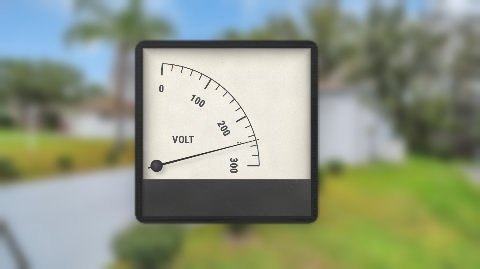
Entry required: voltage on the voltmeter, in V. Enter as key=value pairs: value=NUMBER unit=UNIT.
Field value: value=250 unit=V
